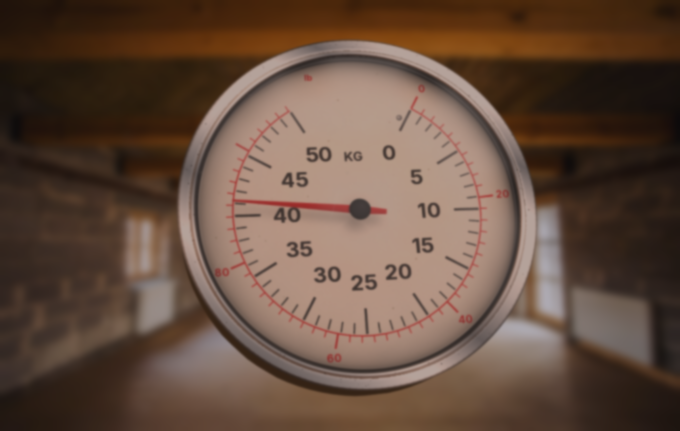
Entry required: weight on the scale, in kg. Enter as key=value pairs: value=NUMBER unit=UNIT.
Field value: value=41 unit=kg
